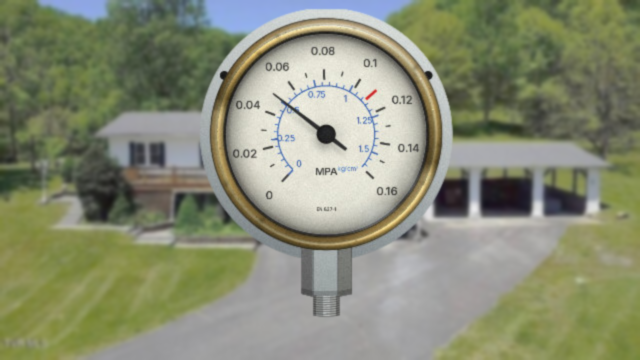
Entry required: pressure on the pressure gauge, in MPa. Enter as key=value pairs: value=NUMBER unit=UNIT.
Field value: value=0.05 unit=MPa
